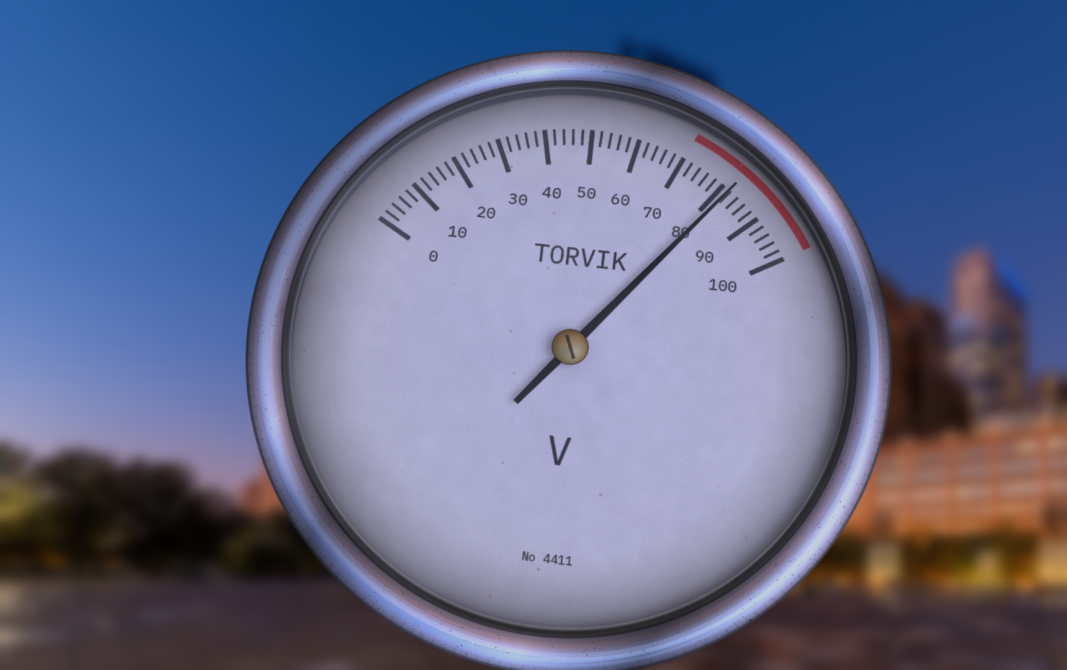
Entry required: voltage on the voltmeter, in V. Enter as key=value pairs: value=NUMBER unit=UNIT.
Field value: value=82 unit=V
